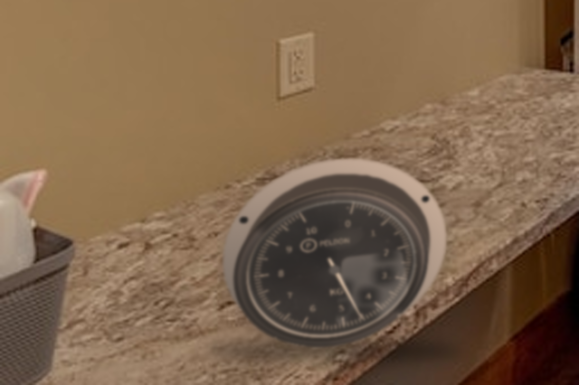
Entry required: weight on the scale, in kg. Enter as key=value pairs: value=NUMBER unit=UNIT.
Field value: value=4.5 unit=kg
